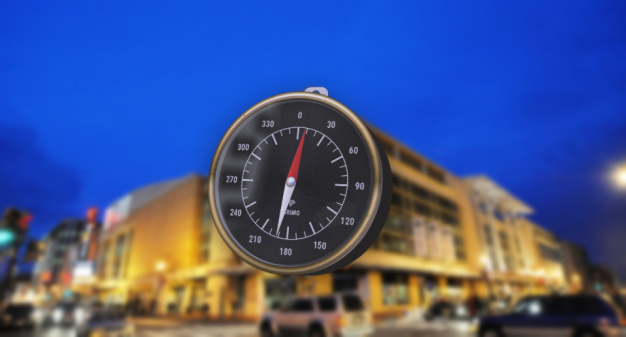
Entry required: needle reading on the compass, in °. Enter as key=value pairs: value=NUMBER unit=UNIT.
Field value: value=10 unit=°
